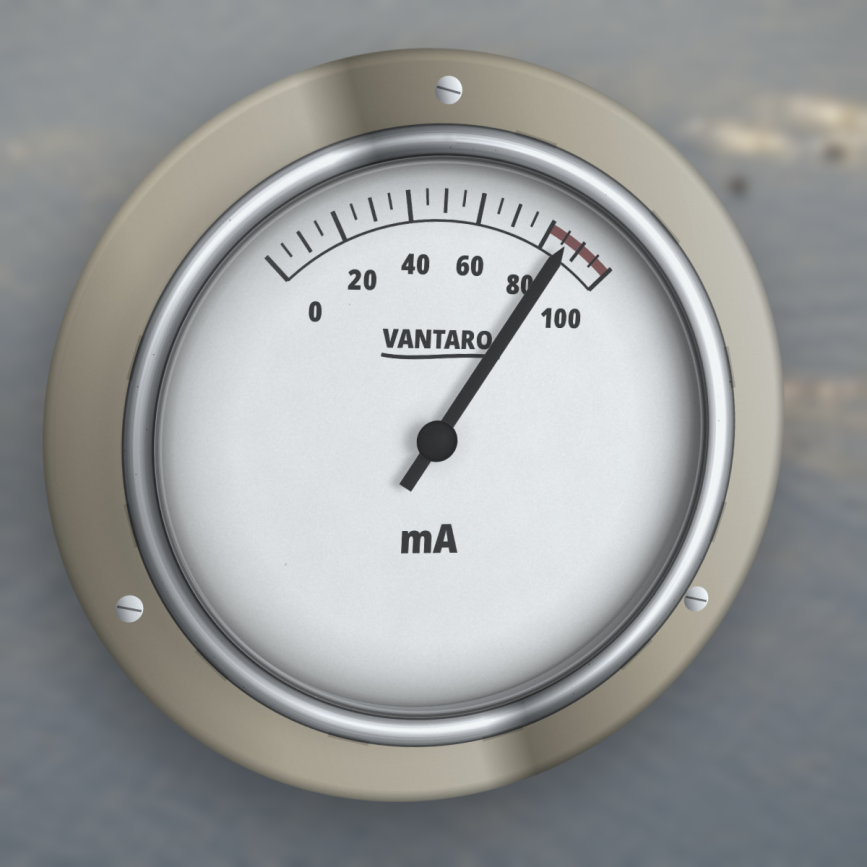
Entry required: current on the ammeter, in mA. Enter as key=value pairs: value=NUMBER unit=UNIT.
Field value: value=85 unit=mA
